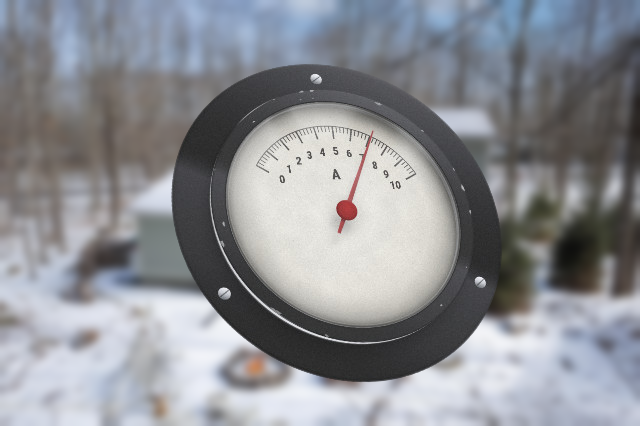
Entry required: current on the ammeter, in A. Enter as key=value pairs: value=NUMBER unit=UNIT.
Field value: value=7 unit=A
